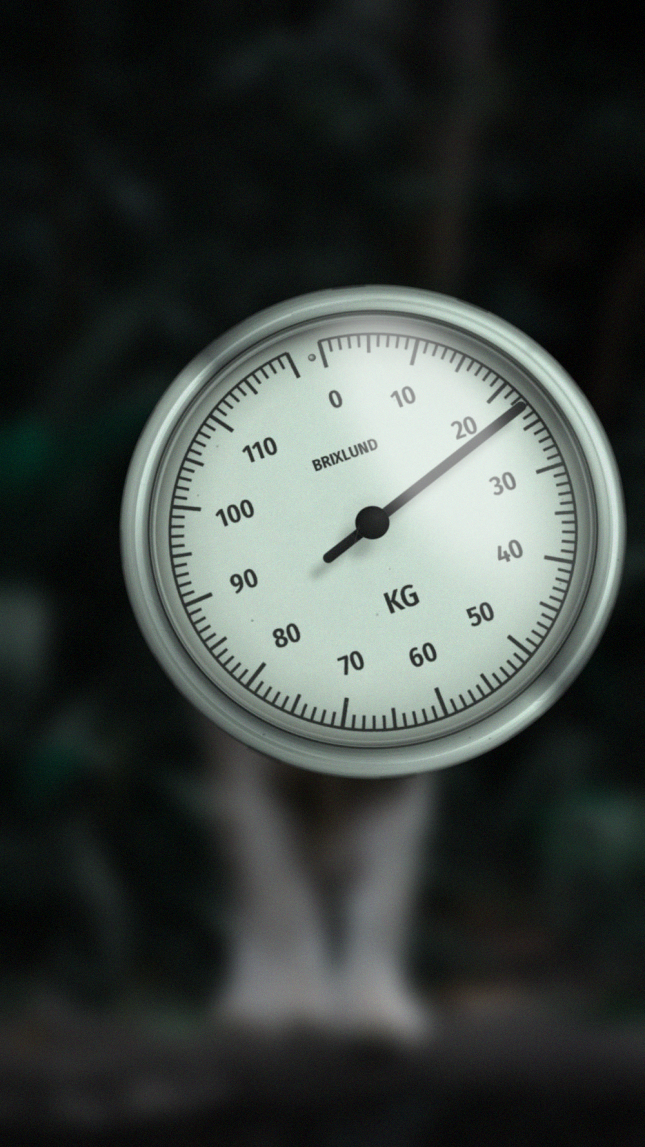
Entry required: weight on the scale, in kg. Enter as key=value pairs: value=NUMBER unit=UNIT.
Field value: value=23 unit=kg
